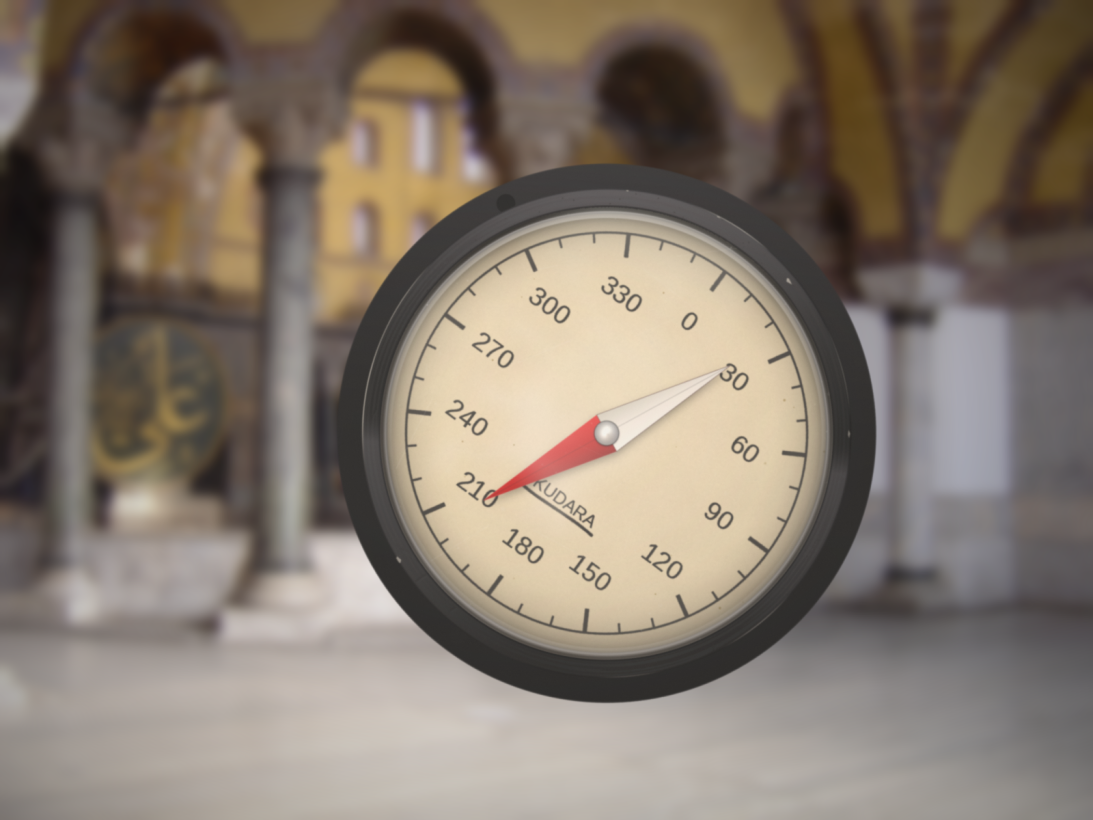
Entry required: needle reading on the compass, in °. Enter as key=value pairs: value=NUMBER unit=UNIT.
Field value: value=205 unit=°
